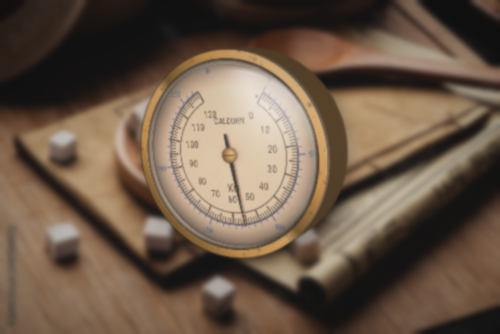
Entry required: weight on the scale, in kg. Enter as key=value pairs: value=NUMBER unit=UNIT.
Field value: value=55 unit=kg
